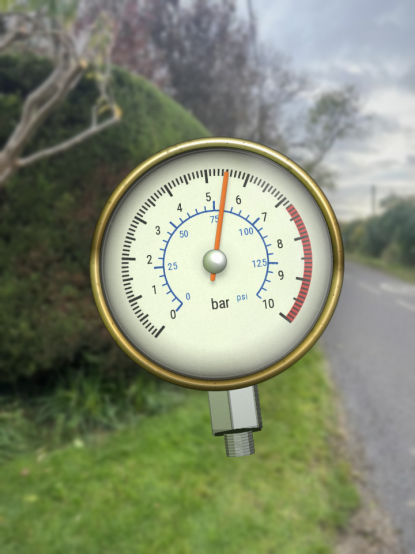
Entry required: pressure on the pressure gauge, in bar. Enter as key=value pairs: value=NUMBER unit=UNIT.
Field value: value=5.5 unit=bar
